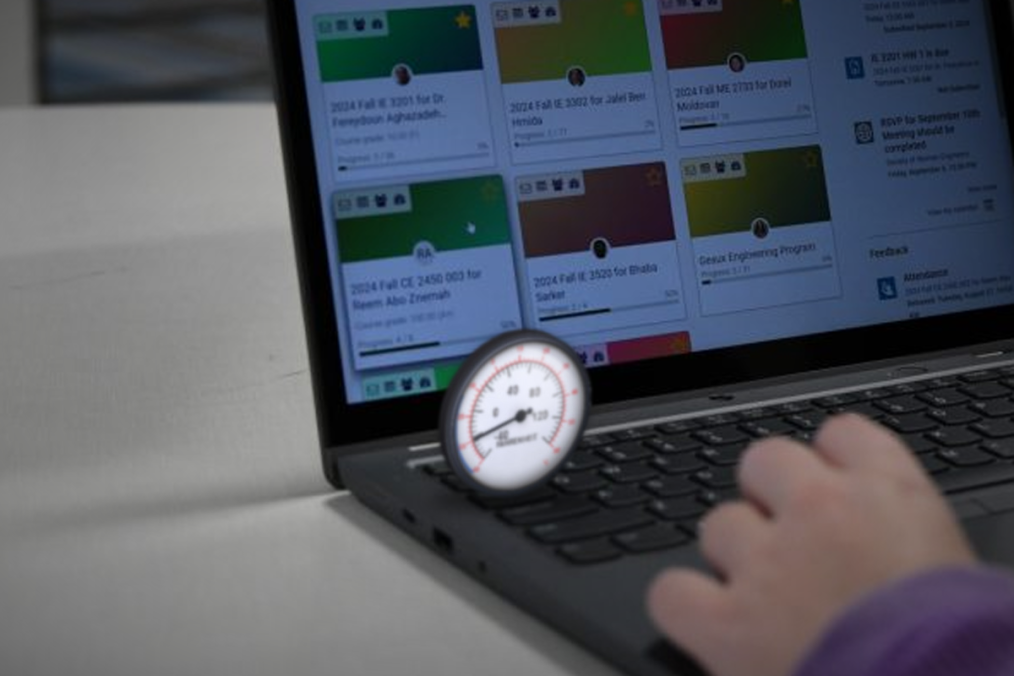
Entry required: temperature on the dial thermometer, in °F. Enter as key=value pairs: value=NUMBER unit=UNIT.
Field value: value=-20 unit=°F
